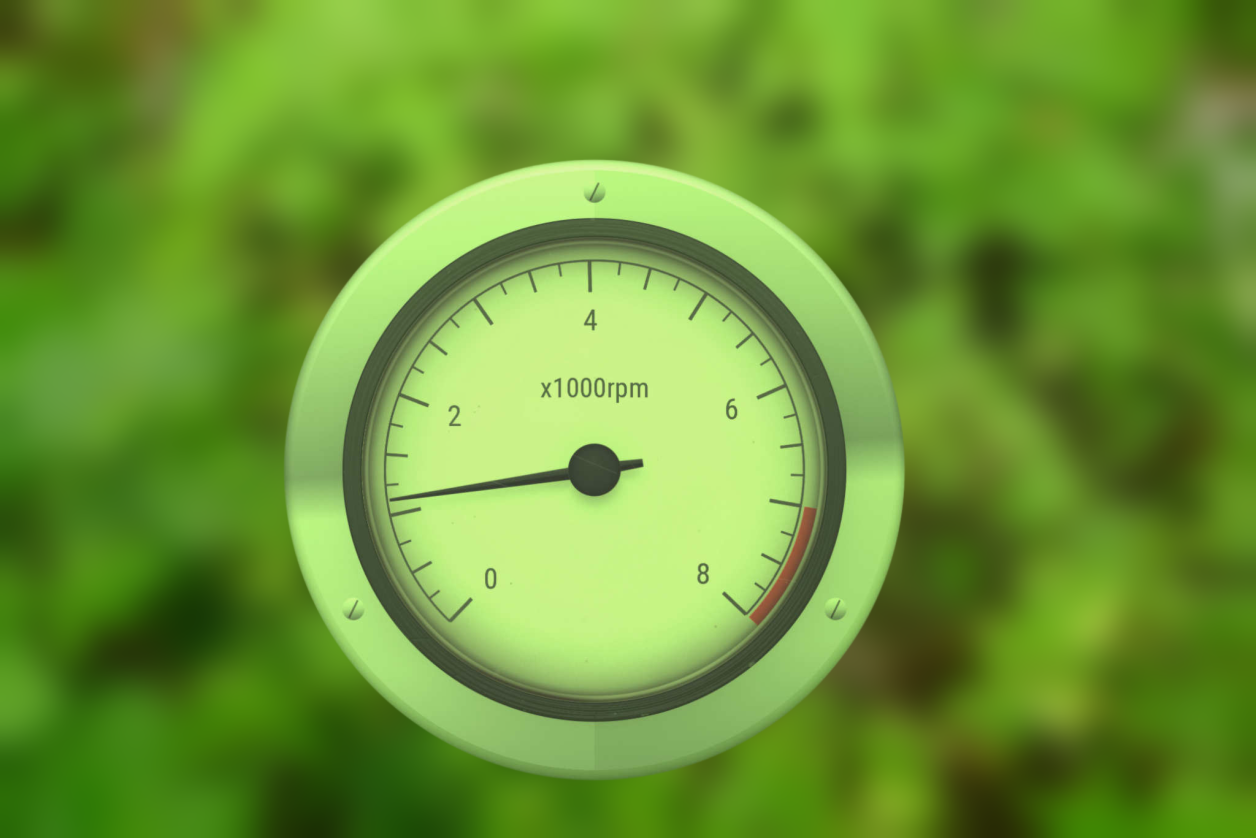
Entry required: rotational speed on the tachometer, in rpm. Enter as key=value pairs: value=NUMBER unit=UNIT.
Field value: value=1125 unit=rpm
